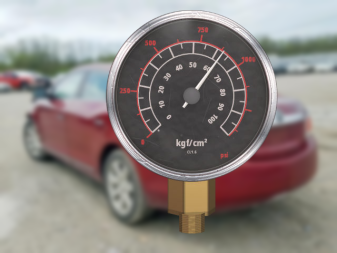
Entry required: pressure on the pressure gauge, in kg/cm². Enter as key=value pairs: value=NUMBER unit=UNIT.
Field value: value=62.5 unit=kg/cm²
